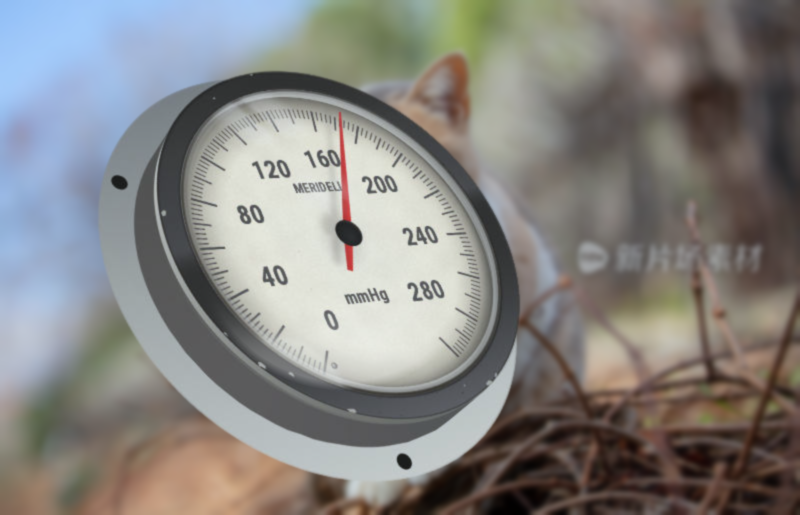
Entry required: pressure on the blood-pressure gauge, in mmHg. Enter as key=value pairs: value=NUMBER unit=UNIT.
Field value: value=170 unit=mmHg
